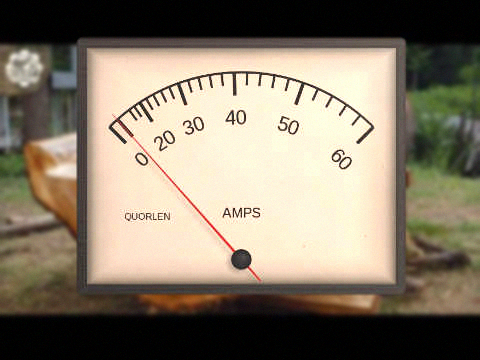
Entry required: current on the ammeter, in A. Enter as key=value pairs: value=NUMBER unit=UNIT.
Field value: value=10 unit=A
